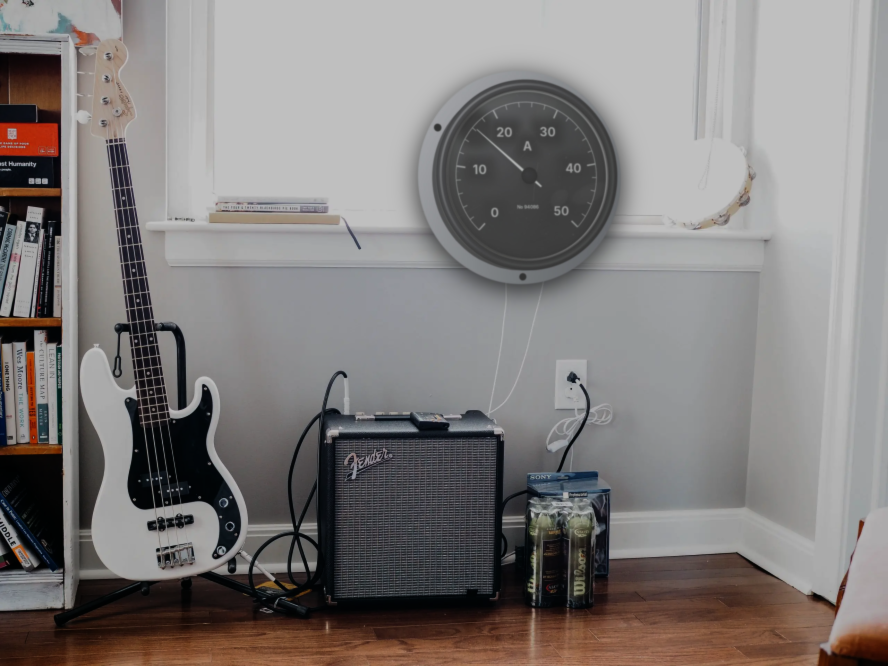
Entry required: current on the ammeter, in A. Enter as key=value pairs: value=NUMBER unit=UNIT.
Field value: value=16 unit=A
